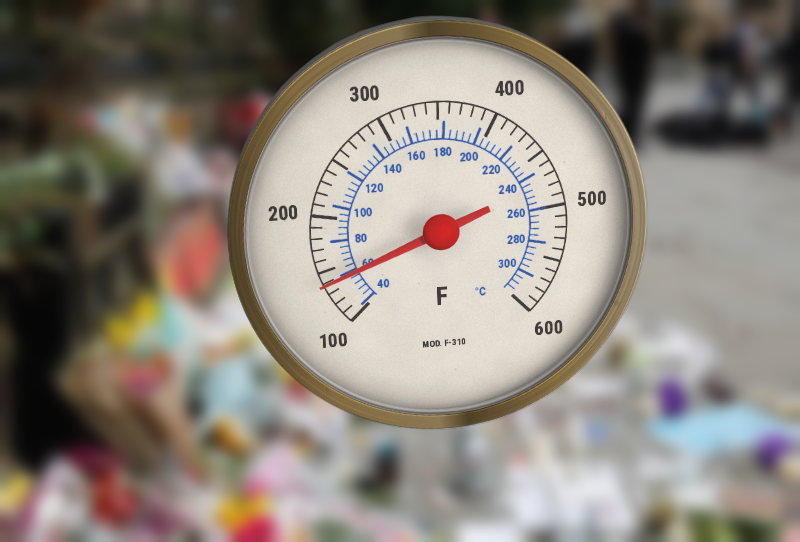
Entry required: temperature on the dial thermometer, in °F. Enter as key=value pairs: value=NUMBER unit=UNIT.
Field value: value=140 unit=°F
